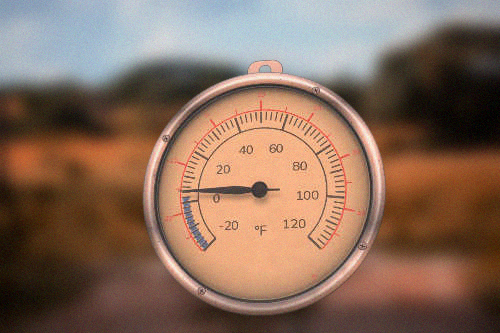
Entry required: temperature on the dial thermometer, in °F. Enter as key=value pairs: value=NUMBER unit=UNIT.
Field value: value=4 unit=°F
